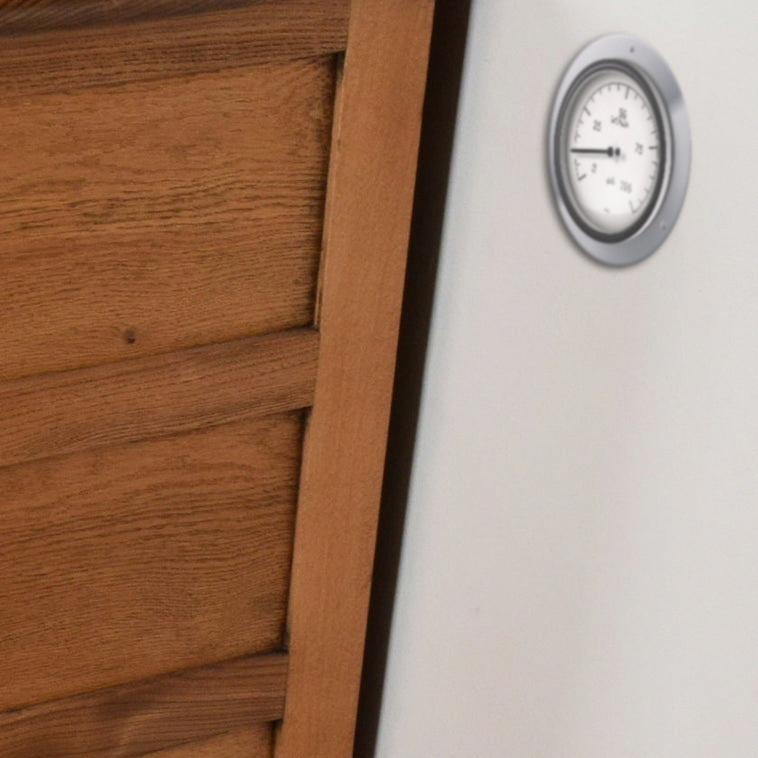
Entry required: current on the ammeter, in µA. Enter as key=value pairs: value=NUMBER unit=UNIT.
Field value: value=10 unit=µA
